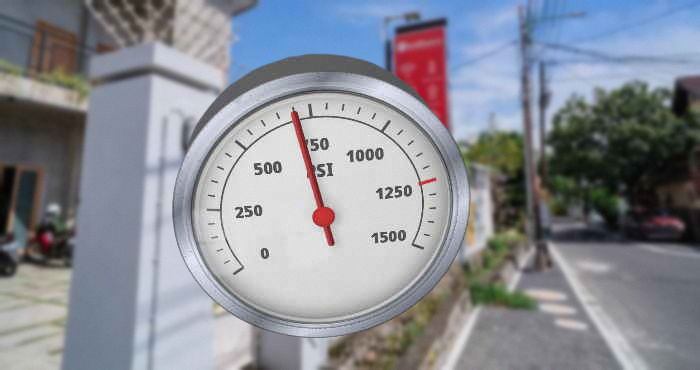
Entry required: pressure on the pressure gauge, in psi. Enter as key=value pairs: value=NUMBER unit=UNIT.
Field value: value=700 unit=psi
